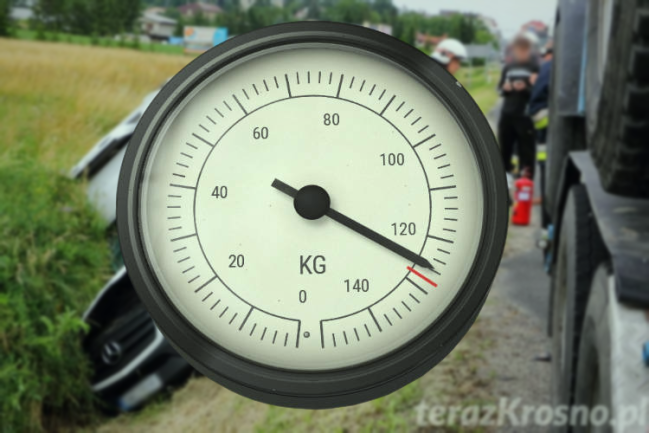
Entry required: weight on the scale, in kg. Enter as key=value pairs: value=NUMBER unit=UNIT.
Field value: value=126 unit=kg
